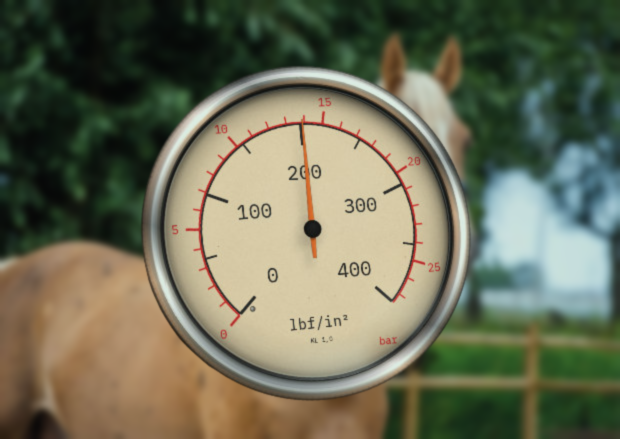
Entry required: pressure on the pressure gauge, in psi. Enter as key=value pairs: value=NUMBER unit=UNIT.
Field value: value=200 unit=psi
